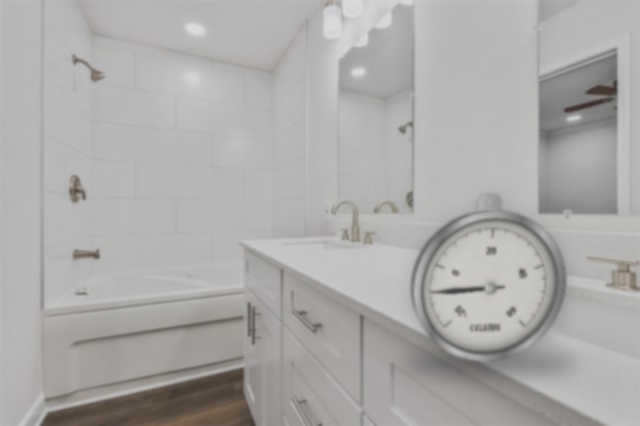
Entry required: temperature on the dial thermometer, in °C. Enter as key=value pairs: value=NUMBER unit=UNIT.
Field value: value=-8 unit=°C
